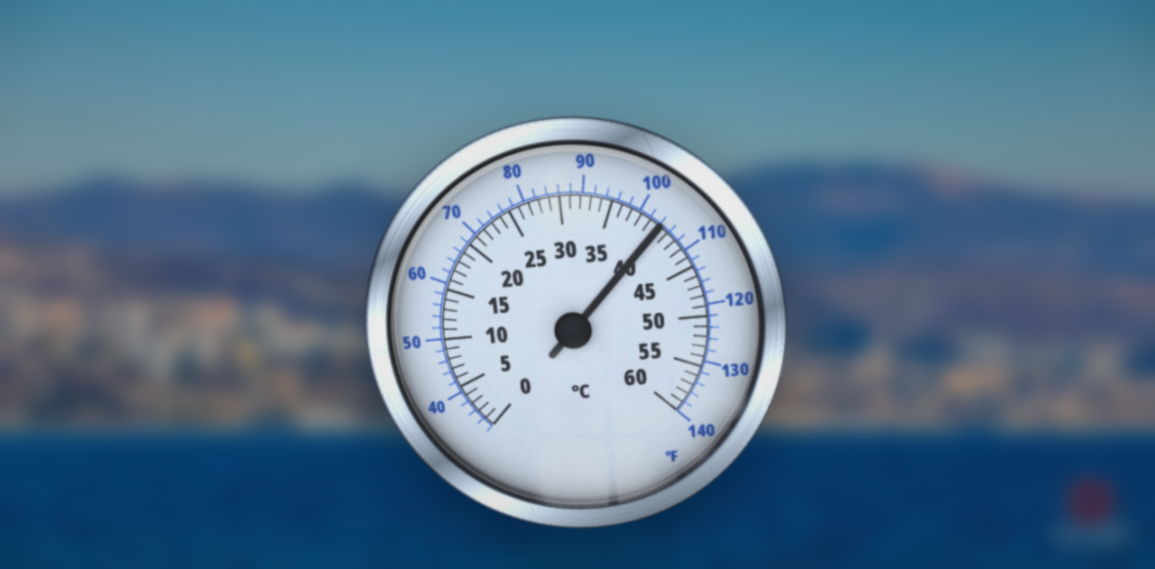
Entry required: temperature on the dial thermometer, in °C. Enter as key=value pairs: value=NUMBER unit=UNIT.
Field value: value=40 unit=°C
